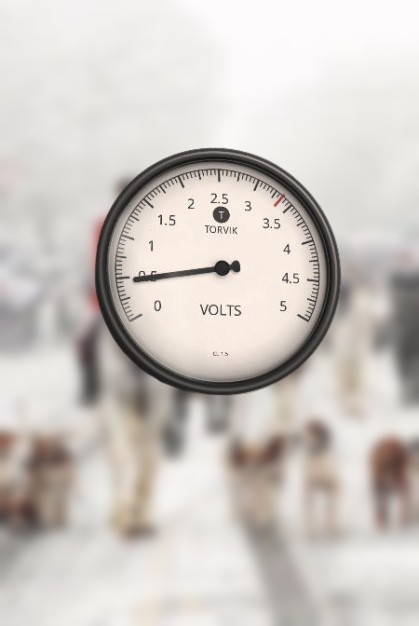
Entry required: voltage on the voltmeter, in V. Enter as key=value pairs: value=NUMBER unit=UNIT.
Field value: value=0.45 unit=V
